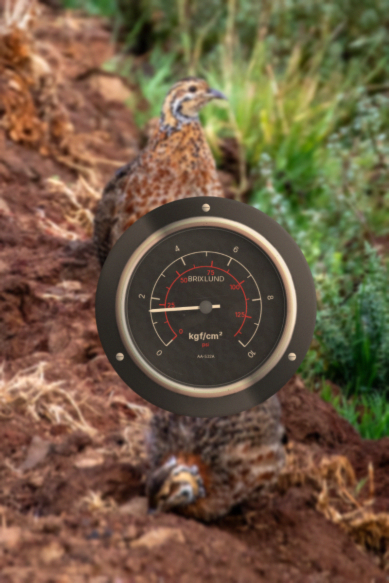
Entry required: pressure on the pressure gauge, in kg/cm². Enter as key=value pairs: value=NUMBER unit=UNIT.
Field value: value=1.5 unit=kg/cm²
